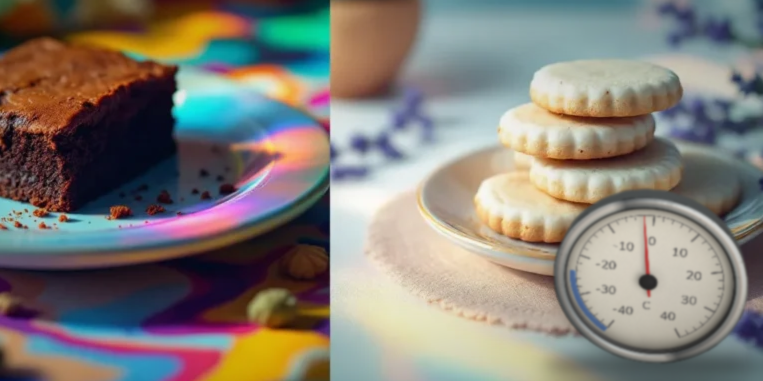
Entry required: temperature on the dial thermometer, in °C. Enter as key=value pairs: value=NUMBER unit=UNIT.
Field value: value=-2 unit=°C
